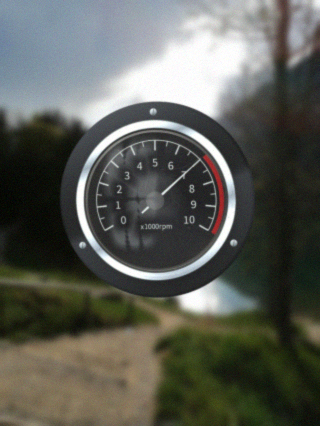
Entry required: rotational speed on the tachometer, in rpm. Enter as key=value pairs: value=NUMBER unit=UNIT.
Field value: value=7000 unit=rpm
